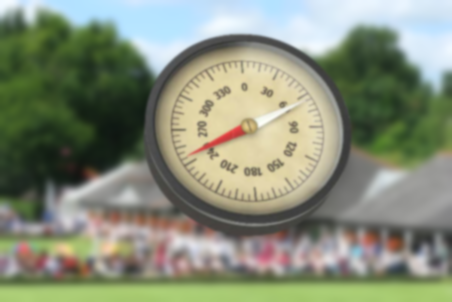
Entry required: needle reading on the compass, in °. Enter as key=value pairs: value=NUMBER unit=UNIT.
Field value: value=245 unit=°
